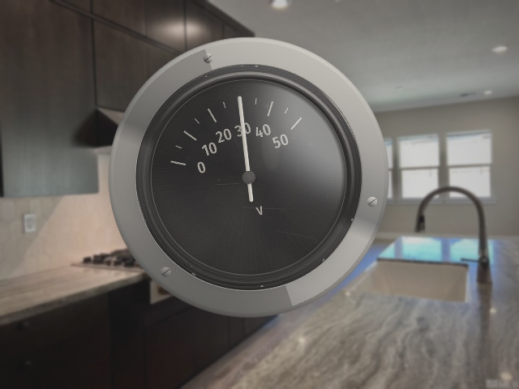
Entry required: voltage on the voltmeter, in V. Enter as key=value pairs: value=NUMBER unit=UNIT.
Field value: value=30 unit=V
